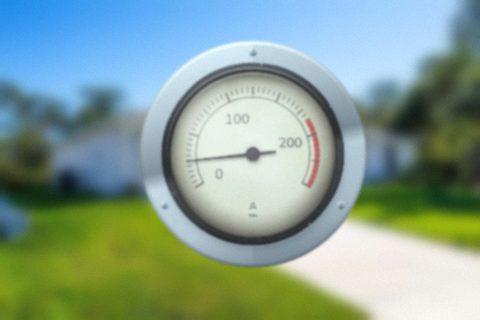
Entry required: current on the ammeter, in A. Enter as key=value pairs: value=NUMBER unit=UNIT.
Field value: value=25 unit=A
